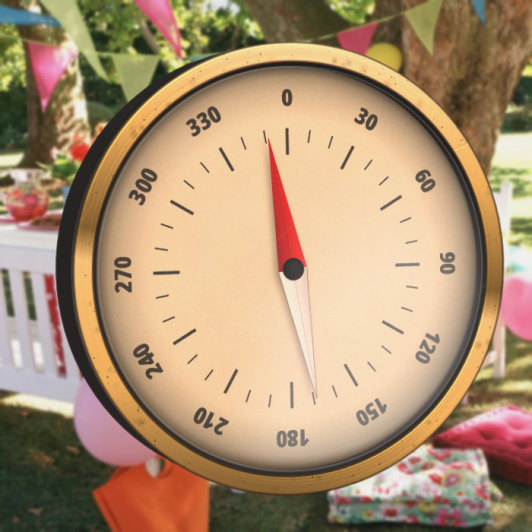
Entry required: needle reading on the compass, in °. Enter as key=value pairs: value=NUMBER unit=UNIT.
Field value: value=350 unit=°
